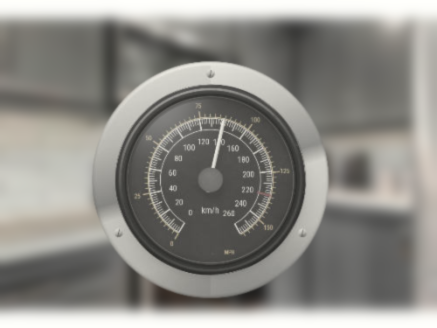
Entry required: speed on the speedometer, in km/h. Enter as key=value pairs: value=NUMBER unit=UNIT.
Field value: value=140 unit=km/h
